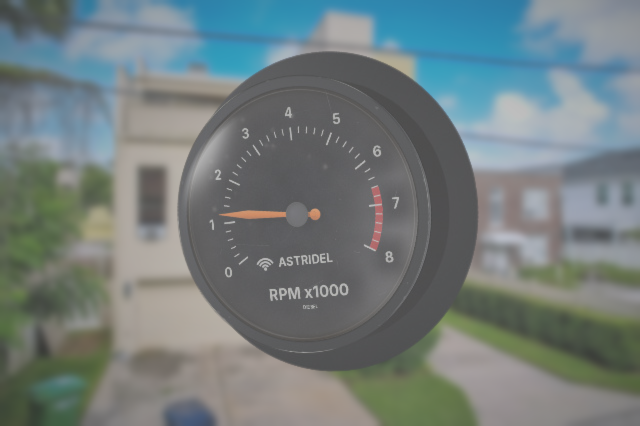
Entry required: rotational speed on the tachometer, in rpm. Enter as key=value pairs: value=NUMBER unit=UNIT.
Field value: value=1200 unit=rpm
